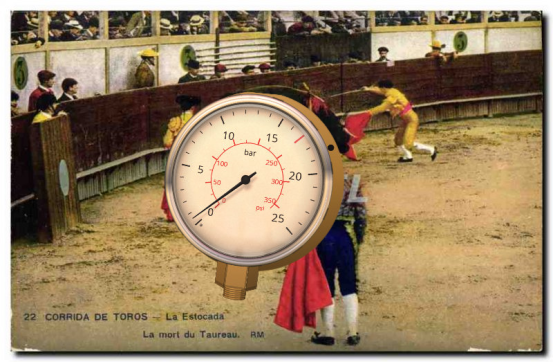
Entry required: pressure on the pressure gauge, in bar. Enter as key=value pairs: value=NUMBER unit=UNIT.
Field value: value=0.5 unit=bar
